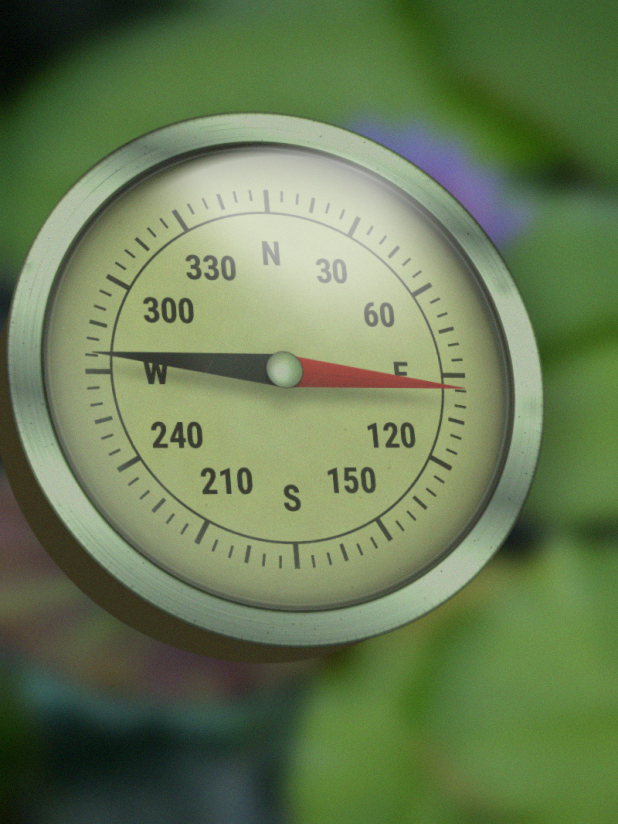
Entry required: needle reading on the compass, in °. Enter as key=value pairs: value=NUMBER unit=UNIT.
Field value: value=95 unit=°
